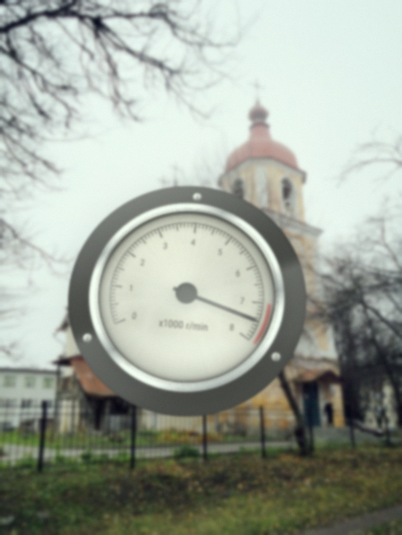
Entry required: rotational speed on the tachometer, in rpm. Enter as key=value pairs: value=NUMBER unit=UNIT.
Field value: value=7500 unit=rpm
